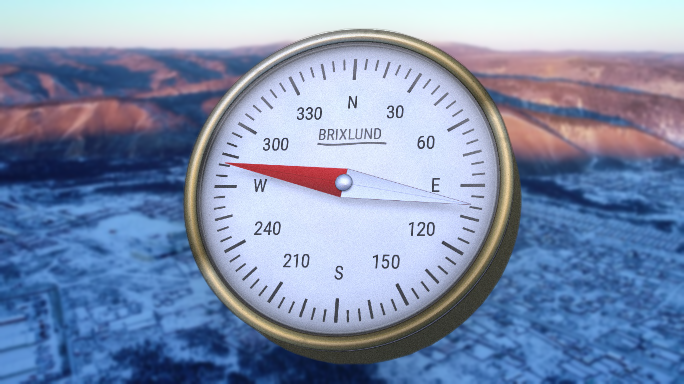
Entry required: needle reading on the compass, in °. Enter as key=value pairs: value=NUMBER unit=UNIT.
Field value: value=280 unit=°
